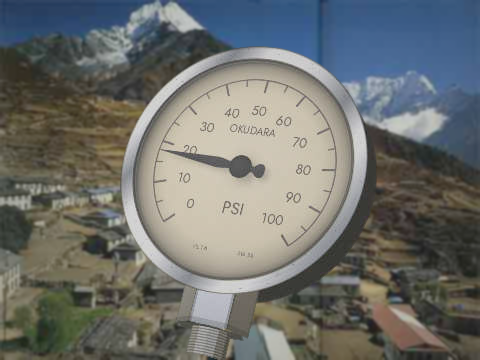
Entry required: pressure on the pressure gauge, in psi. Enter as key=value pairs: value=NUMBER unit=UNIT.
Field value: value=17.5 unit=psi
